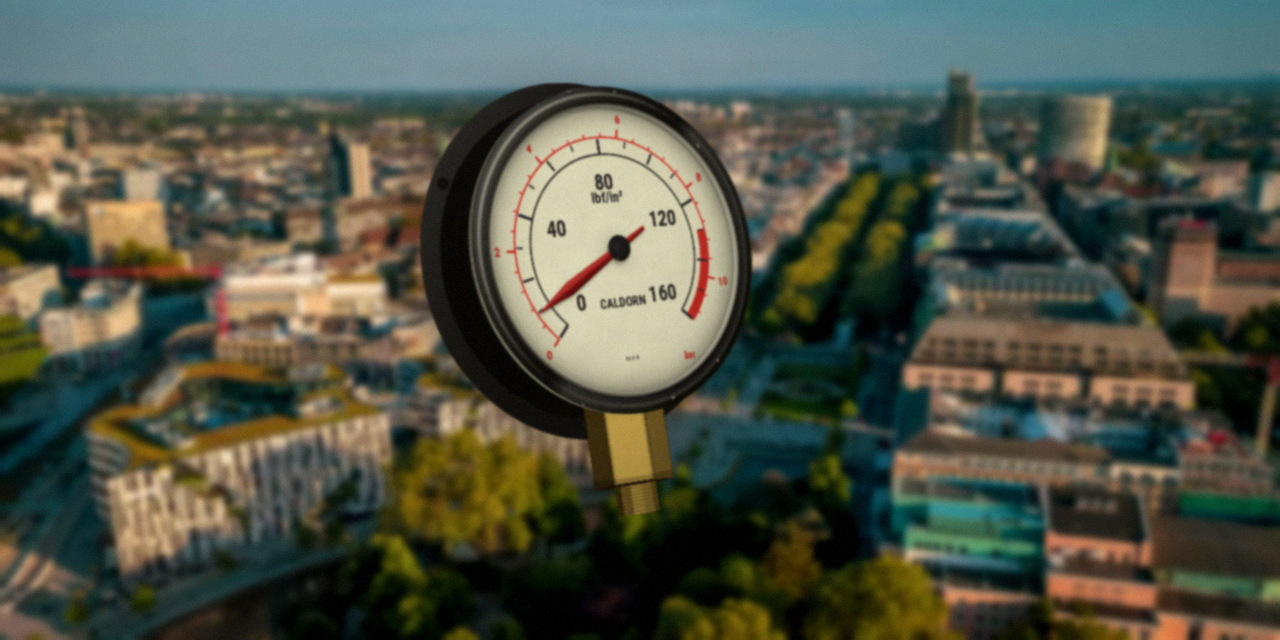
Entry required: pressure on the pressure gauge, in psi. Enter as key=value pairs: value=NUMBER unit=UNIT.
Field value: value=10 unit=psi
